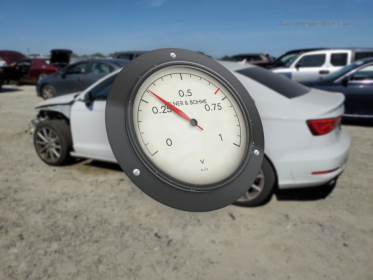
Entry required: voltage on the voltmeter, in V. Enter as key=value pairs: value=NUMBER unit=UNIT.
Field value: value=0.3 unit=V
